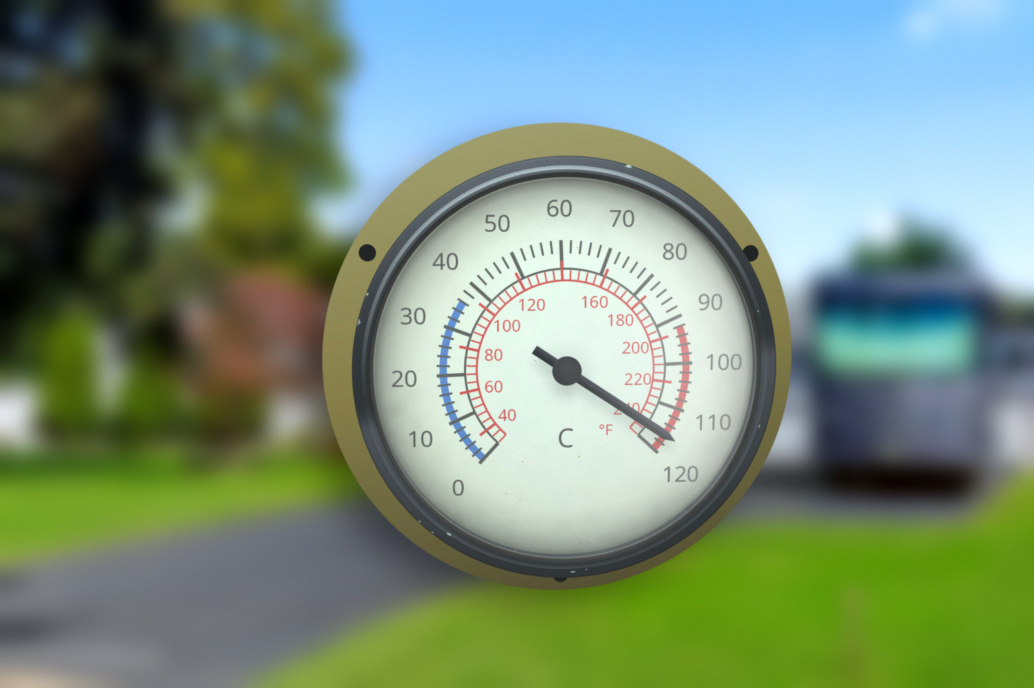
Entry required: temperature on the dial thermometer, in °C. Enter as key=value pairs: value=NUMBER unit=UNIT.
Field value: value=116 unit=°C
